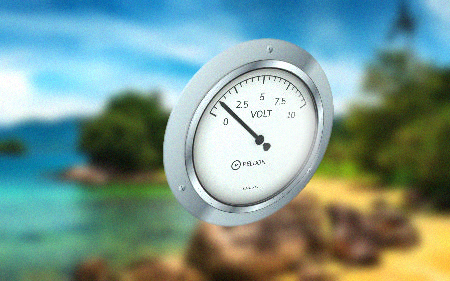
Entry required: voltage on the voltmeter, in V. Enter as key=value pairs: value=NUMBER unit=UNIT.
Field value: value=1 unit=V
